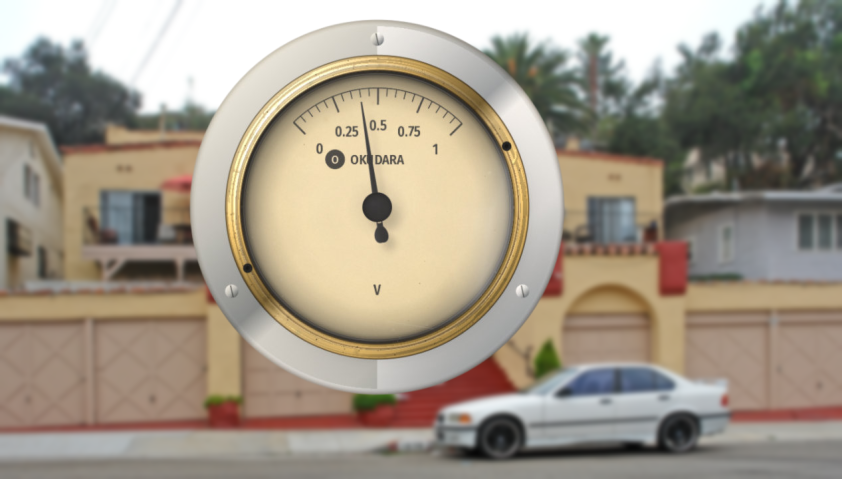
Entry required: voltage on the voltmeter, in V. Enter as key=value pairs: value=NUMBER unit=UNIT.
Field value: value=0.4 unit=V
